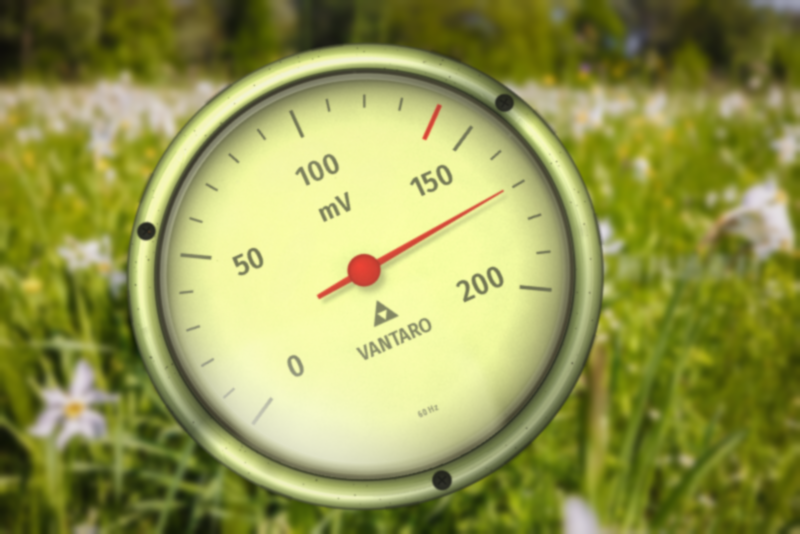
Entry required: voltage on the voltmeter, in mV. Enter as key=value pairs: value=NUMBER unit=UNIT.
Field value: value=170 unit=mV
